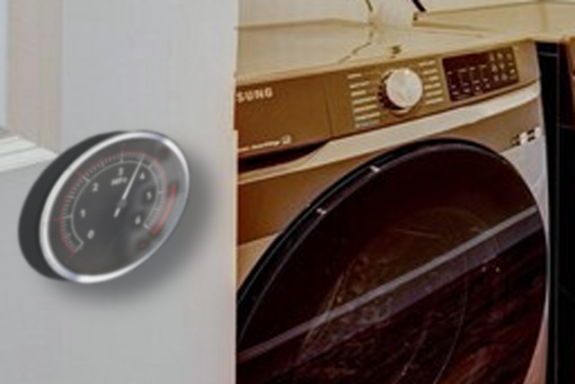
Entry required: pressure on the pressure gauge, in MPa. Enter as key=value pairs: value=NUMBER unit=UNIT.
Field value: value=3.5 unit=MPa
